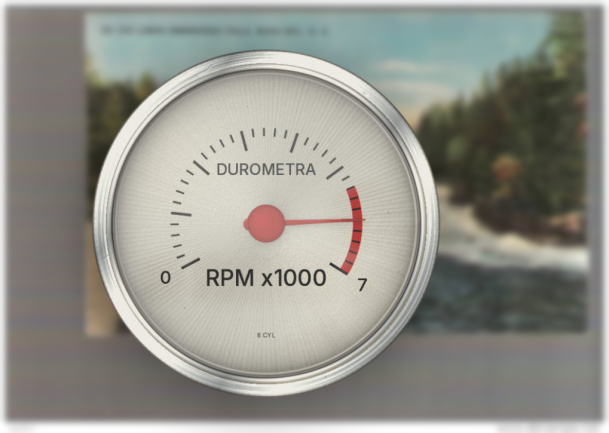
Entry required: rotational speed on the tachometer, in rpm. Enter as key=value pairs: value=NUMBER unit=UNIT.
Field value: value=6000 unit=rpm
